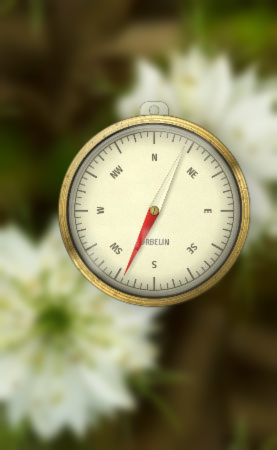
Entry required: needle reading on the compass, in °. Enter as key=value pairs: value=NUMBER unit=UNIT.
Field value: value=205 unit=°
